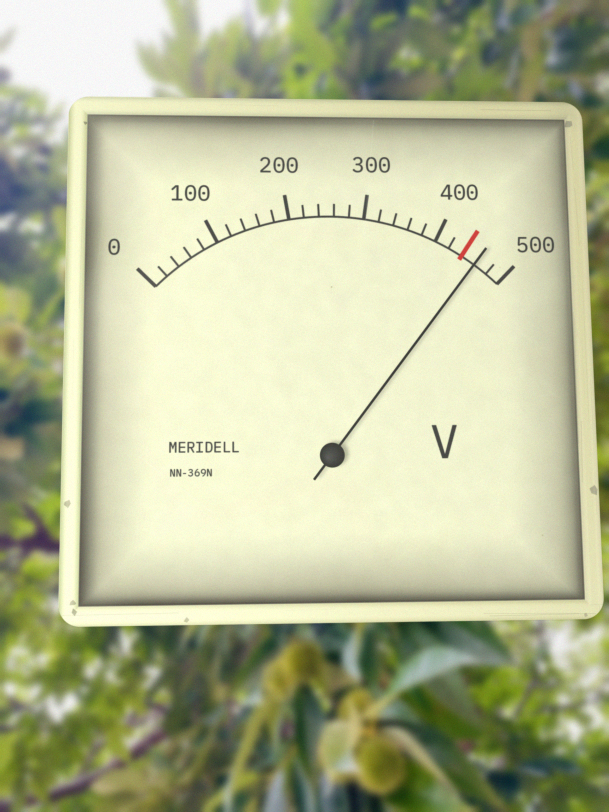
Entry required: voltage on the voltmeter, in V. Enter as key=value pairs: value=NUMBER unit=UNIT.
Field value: value=460 unit=V
